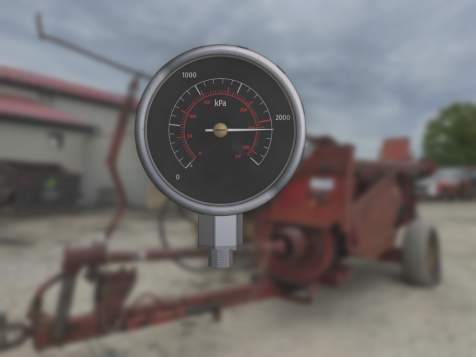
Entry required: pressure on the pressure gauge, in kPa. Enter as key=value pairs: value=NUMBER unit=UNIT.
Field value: value=2100 unit=kPa
